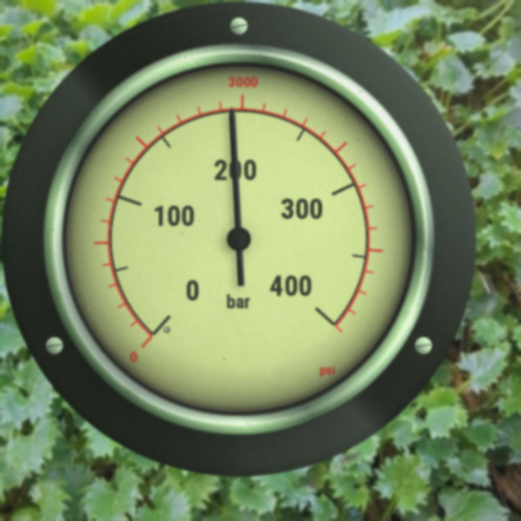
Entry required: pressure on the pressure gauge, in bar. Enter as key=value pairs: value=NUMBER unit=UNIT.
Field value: value=200 unit=bar
